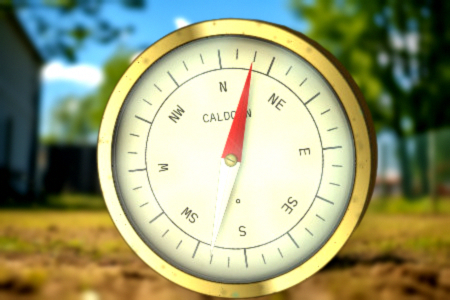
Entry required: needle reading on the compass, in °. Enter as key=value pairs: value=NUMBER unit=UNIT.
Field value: value=20 unit=°
